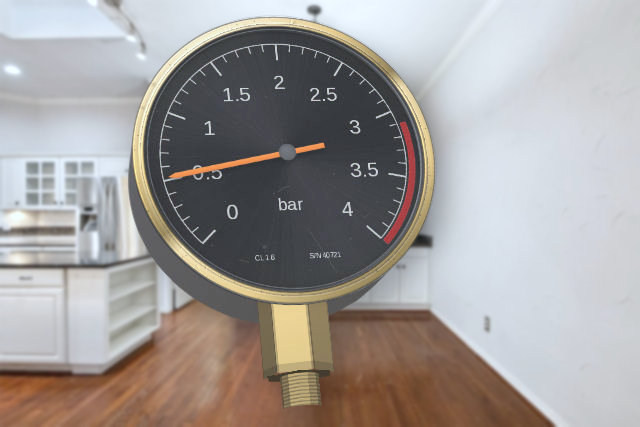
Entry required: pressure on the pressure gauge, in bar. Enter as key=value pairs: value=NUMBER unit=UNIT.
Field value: value=0.5 unit=bar
